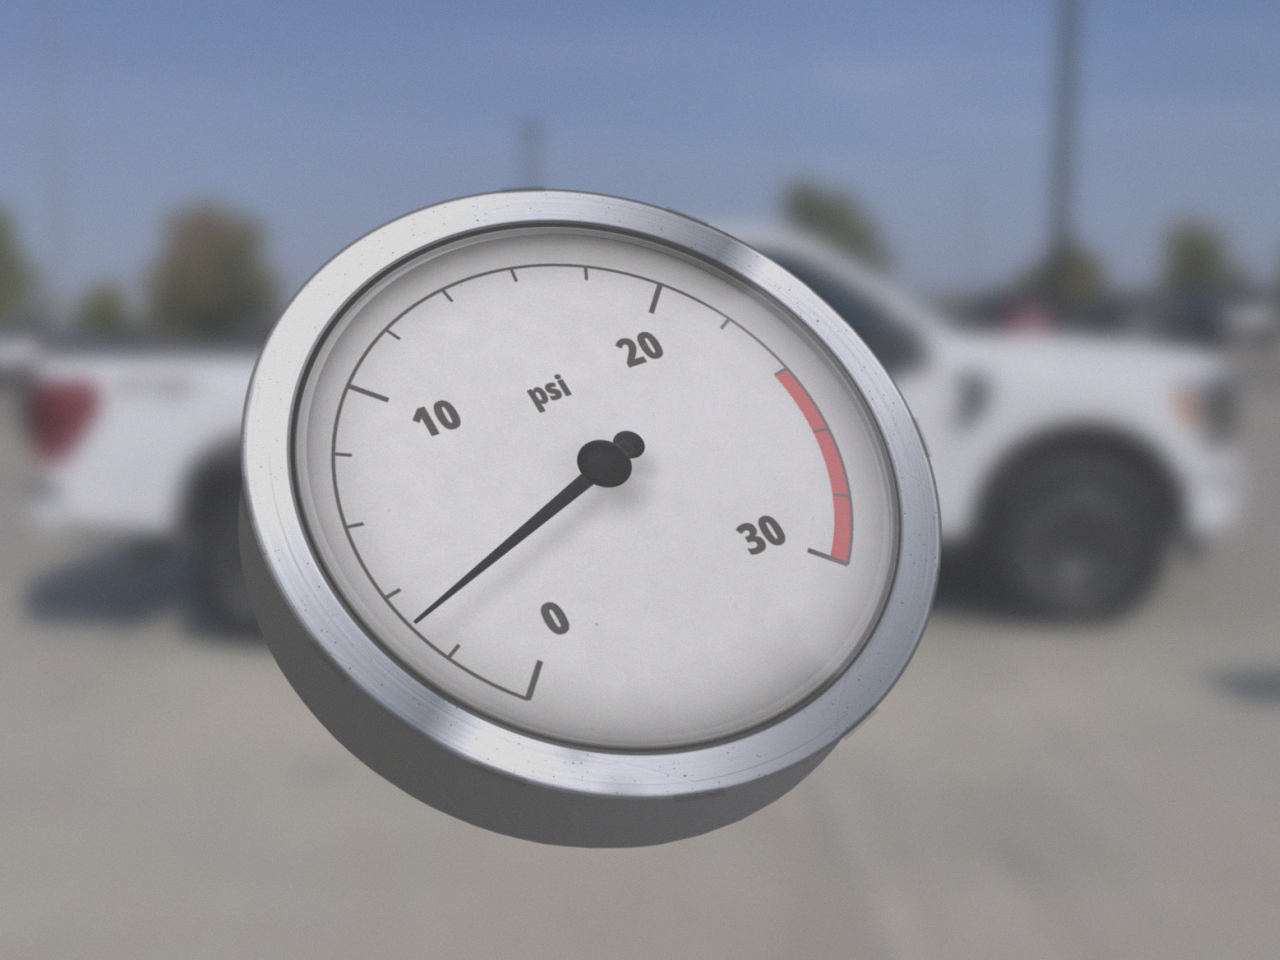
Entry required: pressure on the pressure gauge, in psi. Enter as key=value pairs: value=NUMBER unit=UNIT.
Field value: value=3 unit=psi
